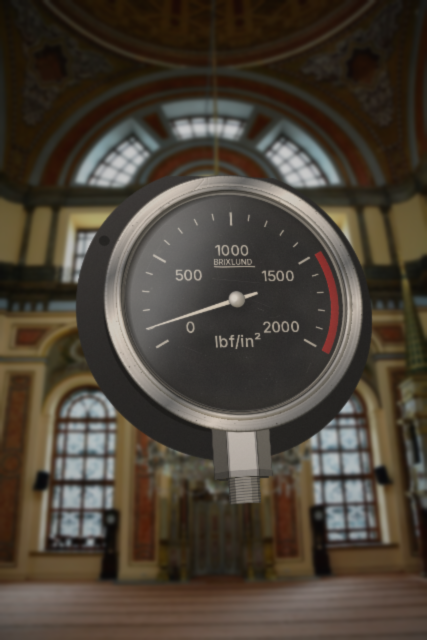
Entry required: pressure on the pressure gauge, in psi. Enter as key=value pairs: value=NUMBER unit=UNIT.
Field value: value=100 unit=psi
